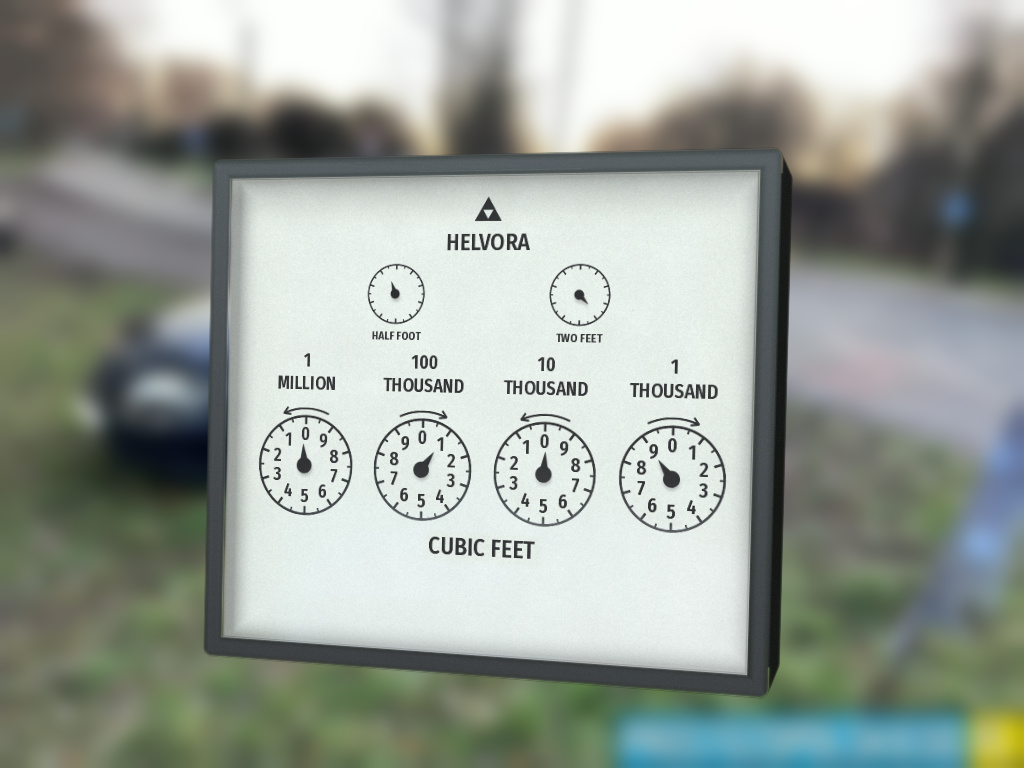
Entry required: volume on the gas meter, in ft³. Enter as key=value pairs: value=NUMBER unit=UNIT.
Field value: value=9900 unit=ft³
